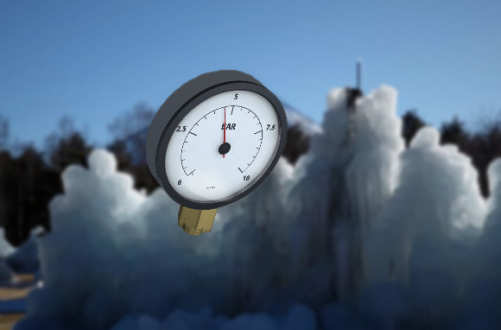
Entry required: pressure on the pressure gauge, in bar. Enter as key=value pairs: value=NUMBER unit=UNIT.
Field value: value=4.5 unit=bar
